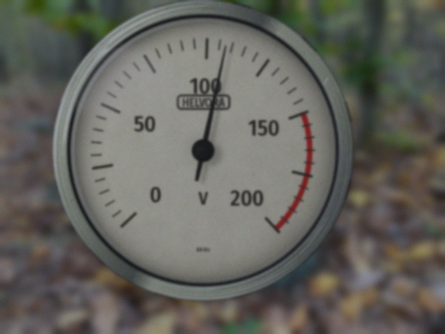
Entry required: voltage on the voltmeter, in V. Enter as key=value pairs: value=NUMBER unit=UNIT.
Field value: value=107.5 unit=V
